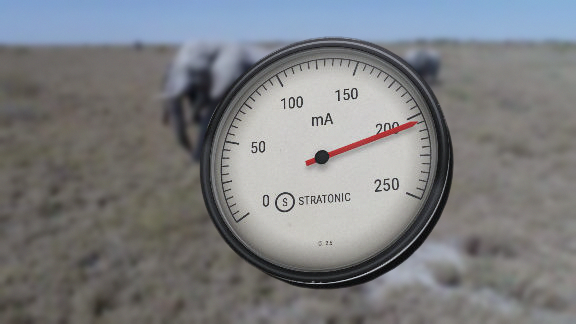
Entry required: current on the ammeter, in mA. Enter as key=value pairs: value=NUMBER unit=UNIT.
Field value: value=205 unit=mA
